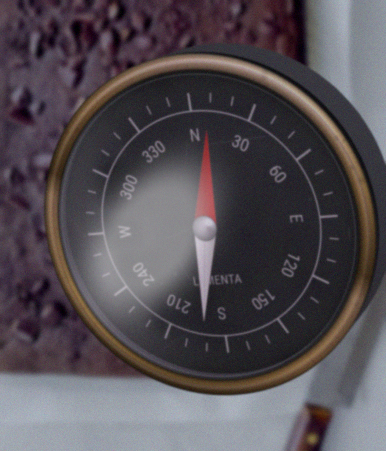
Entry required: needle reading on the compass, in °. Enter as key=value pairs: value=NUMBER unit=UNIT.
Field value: value=10 unit=°
